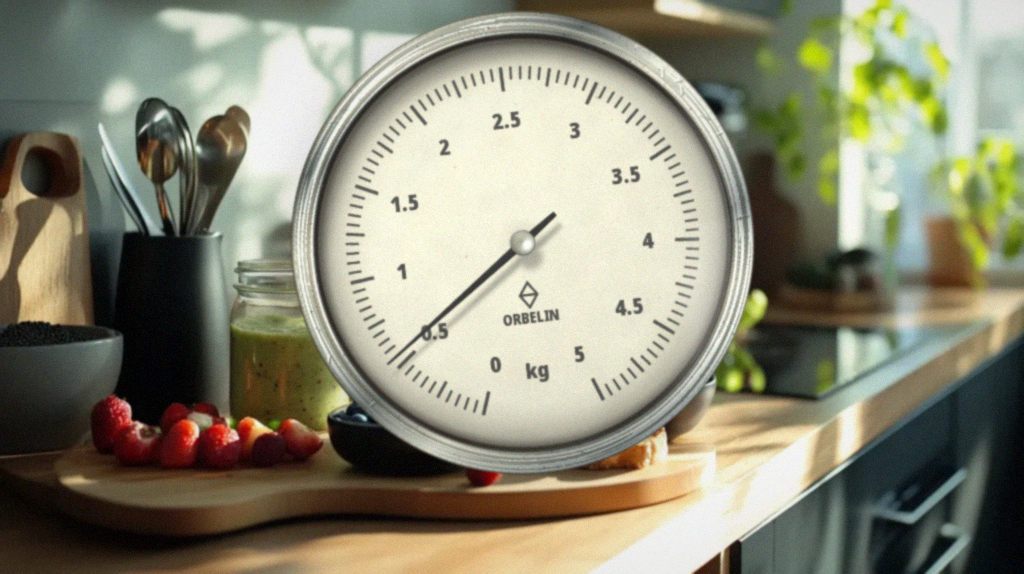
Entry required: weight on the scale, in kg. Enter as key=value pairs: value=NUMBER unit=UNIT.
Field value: value=0.55 unit=kg
